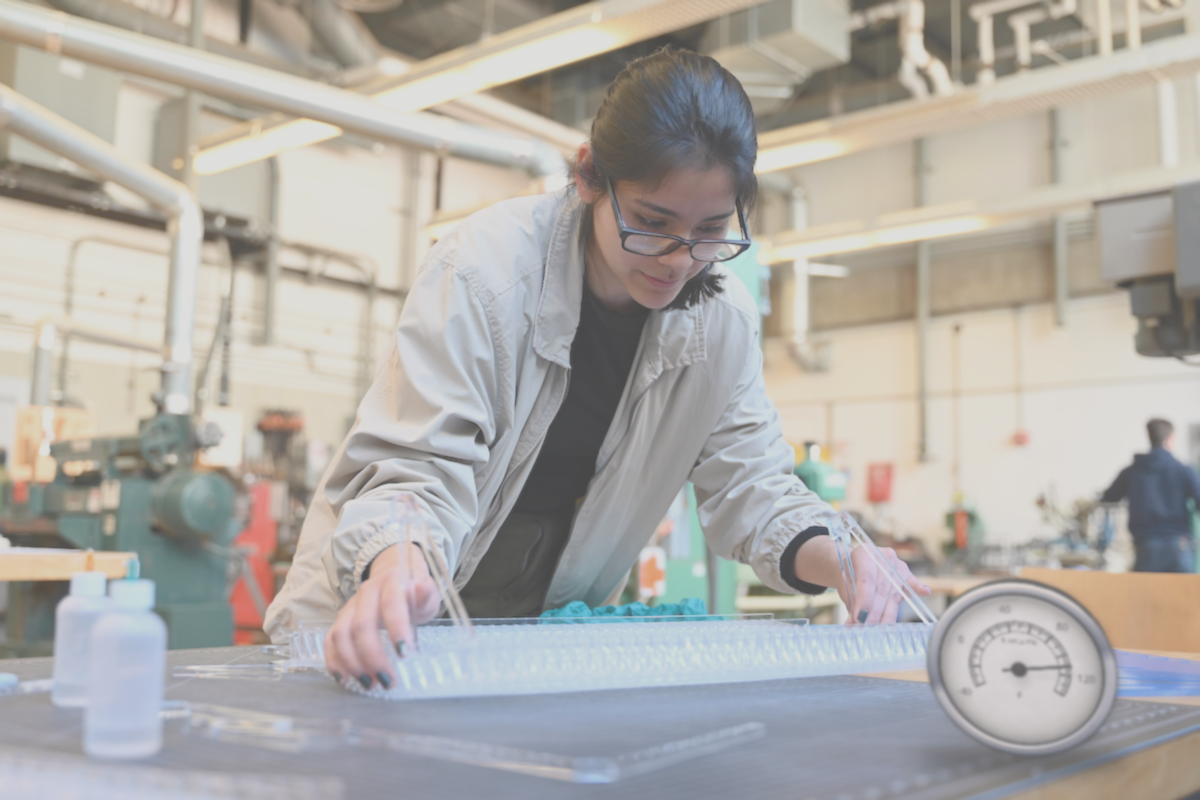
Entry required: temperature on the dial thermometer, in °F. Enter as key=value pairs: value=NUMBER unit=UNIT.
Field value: value=110 unit=°F
